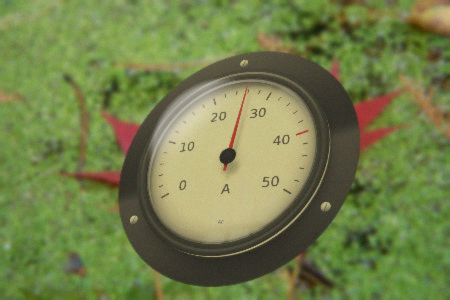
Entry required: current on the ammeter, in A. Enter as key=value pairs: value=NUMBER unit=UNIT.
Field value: value=26 unit=A
